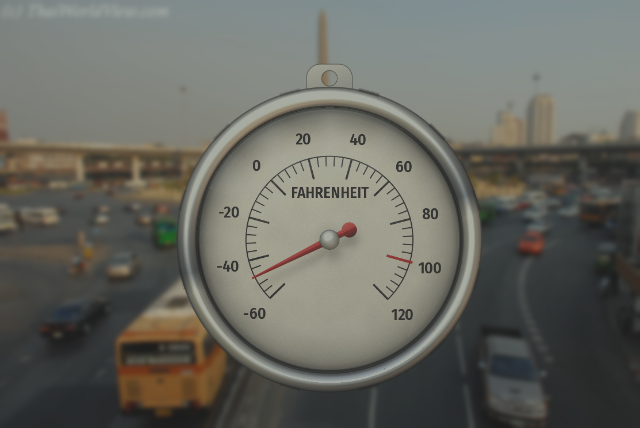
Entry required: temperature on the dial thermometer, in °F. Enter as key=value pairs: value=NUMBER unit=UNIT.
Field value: value=-48 unit=°F
